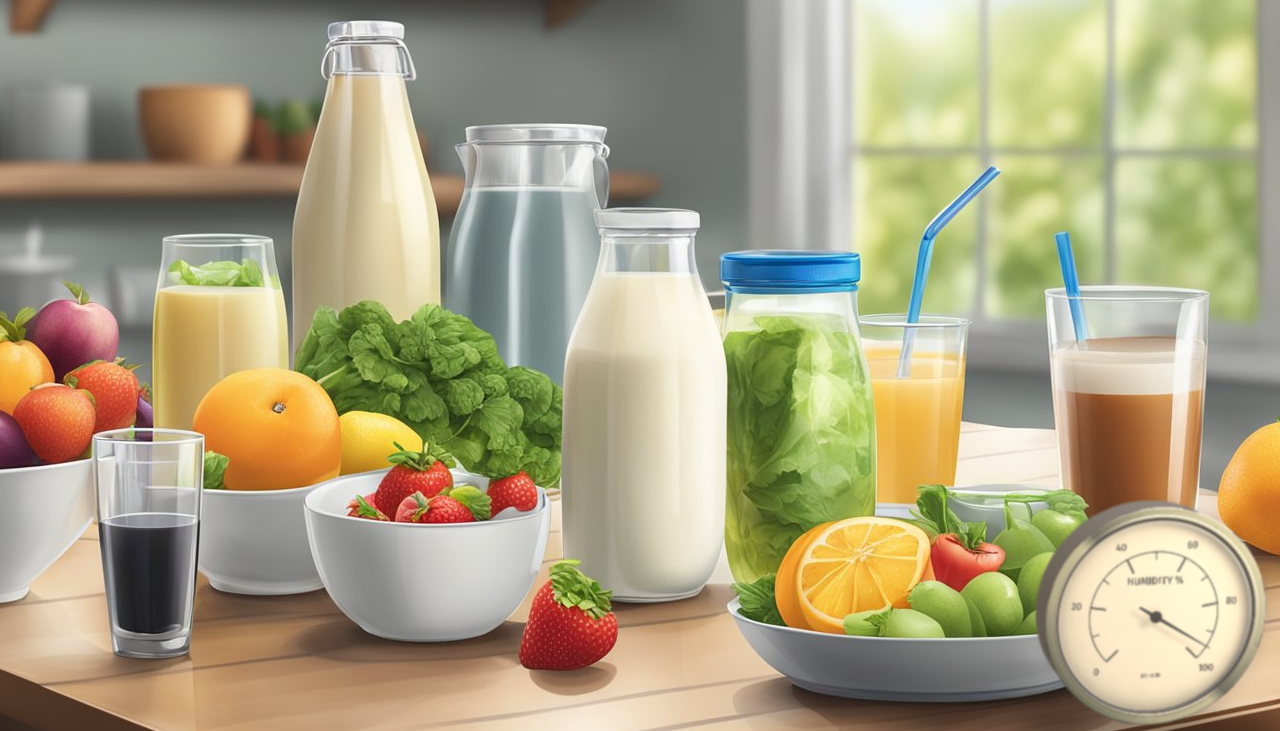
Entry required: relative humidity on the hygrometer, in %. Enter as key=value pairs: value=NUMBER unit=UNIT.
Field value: value=95 unit=%
